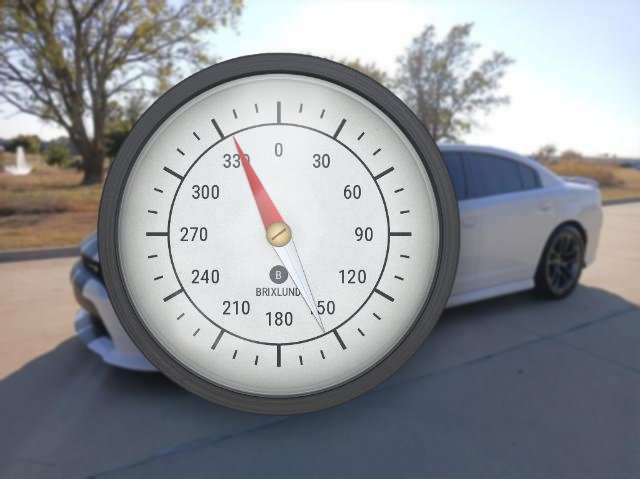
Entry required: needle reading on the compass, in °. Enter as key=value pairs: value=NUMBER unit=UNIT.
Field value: value=335 unit=°
